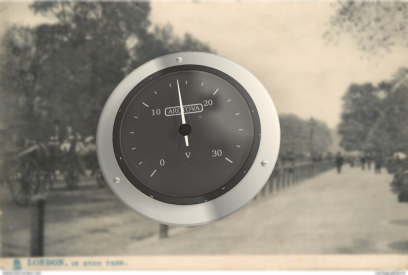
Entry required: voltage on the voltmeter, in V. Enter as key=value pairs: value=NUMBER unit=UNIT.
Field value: value=15 unit=V
